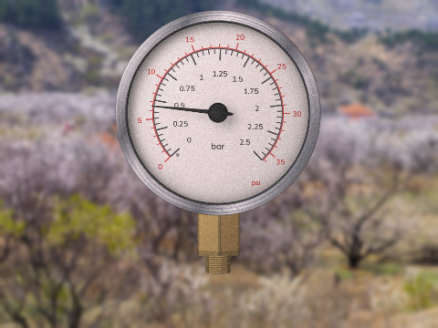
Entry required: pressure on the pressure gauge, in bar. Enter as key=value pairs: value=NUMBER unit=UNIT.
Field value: value=0.45 unit=bar
